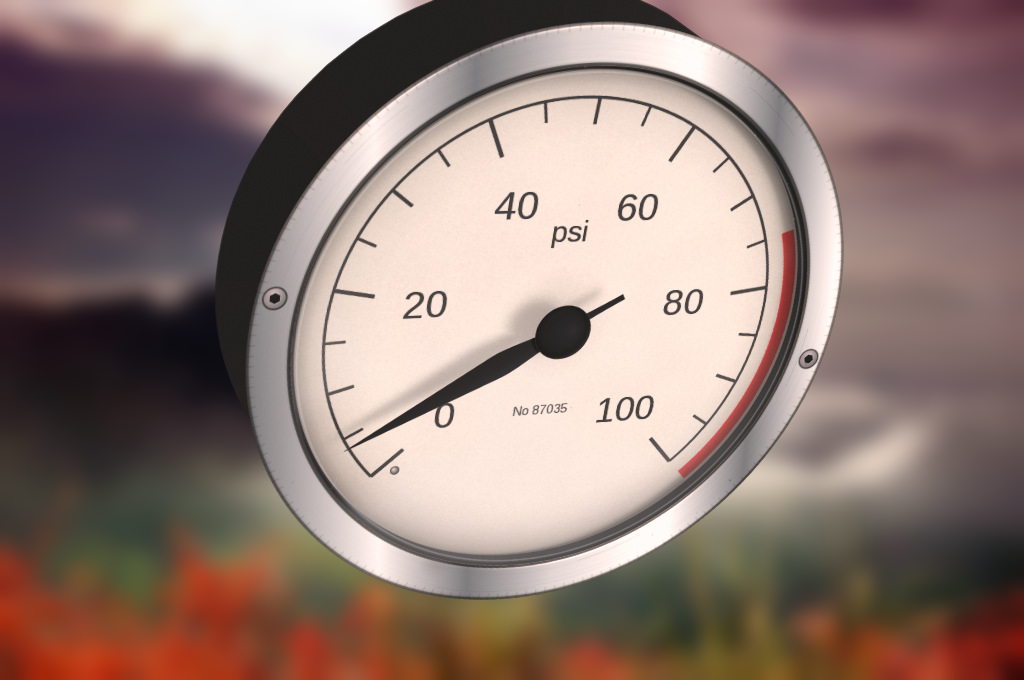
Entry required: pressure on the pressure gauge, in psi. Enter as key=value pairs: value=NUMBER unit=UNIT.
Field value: value=5 unit=psi
